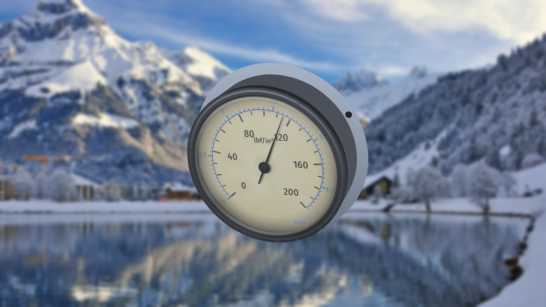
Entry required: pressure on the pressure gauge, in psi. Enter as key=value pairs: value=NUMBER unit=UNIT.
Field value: value=115 unit=psi
